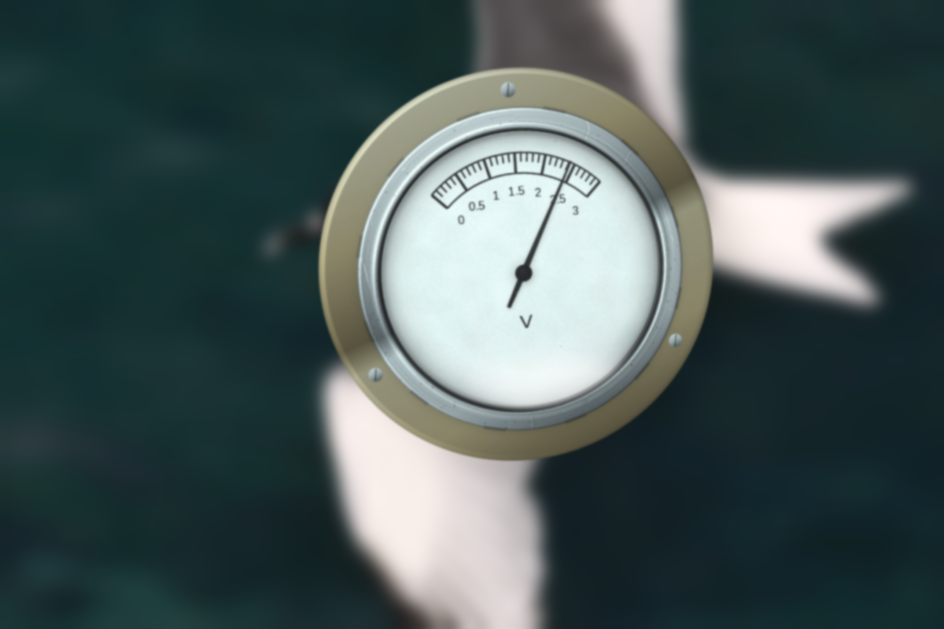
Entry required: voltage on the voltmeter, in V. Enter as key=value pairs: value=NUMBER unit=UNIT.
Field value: value=2.4 unit=V
